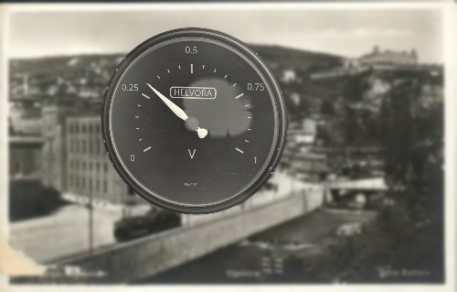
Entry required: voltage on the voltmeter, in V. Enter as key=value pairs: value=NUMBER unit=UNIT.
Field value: value=0.3 unit=V
